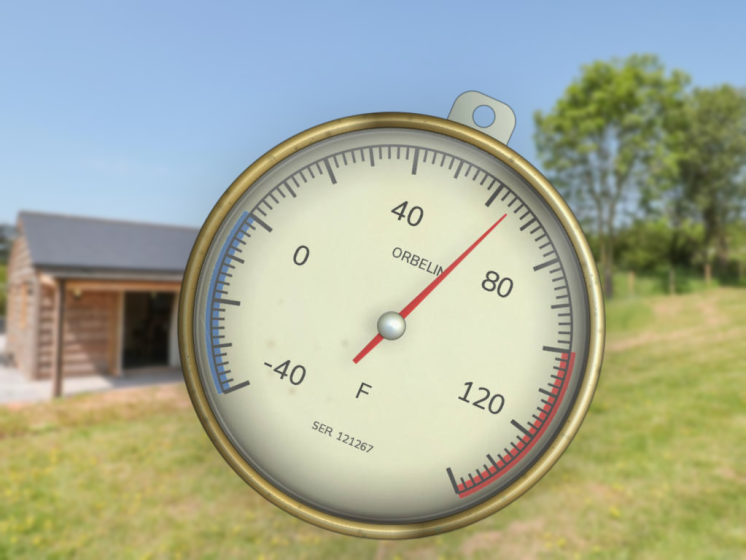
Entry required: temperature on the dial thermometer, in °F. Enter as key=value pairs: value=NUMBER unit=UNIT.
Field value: value=65 unit=°F
